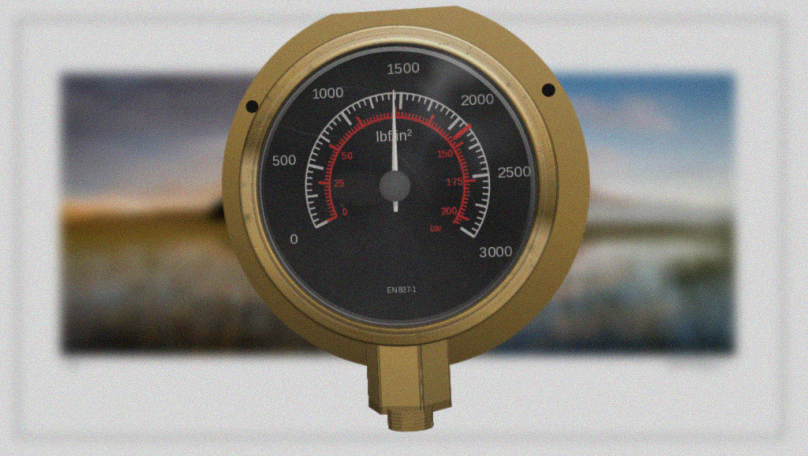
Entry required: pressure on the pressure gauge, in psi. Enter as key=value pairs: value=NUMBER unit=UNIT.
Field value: value=1450 unit=psi
